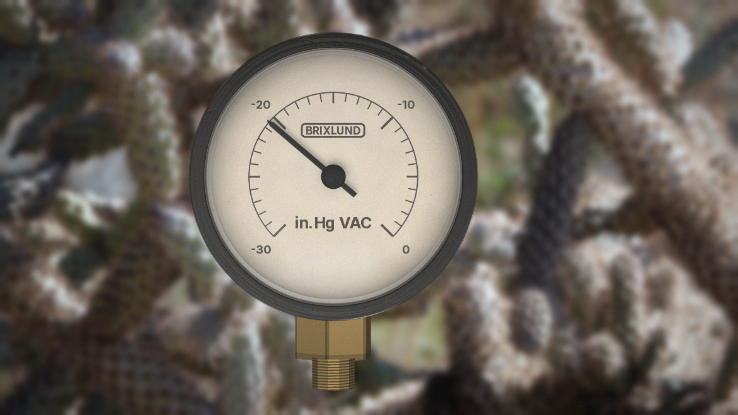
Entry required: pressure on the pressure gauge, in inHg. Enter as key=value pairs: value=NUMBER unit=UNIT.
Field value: value=-20.5 unit=inHg
